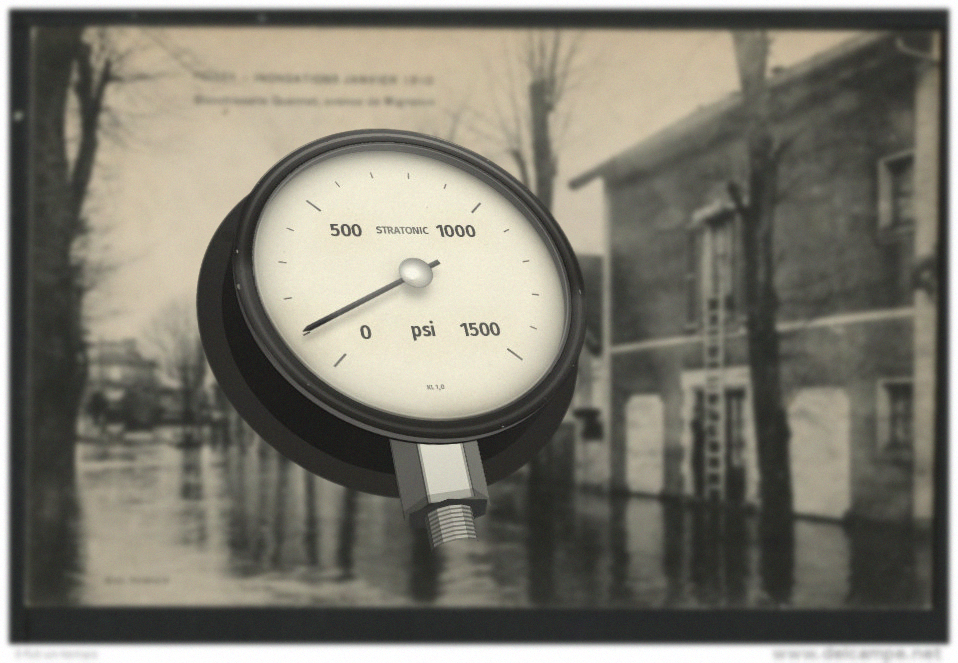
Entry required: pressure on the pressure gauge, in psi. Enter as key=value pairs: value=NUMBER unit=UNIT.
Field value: value=100 unit=psi
